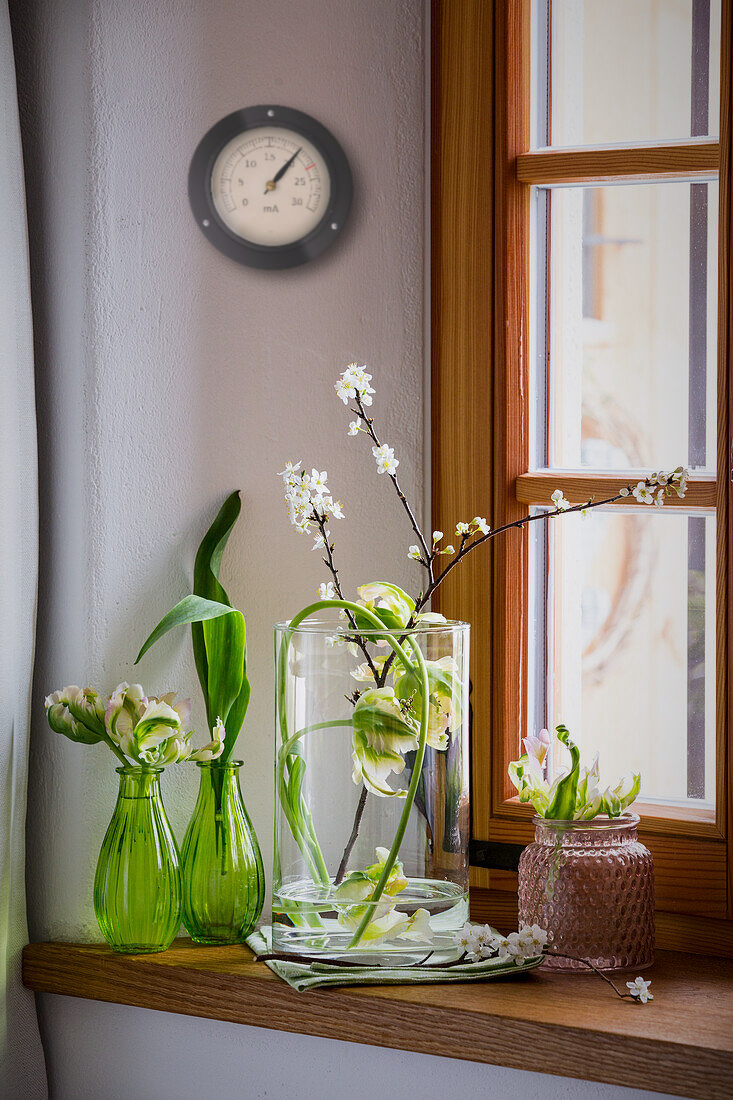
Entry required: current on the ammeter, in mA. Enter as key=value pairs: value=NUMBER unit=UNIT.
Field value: value=20 unit=mA
